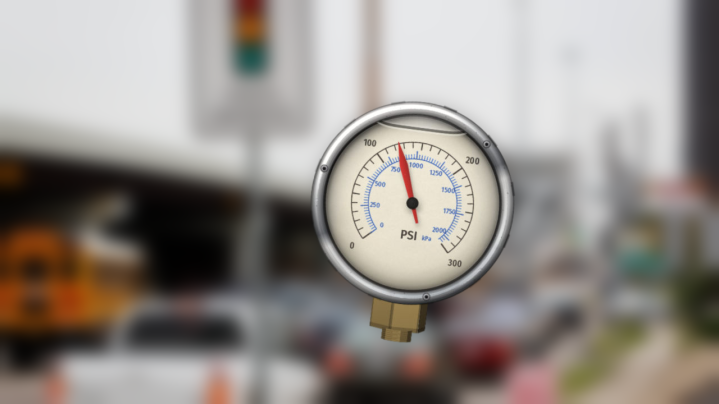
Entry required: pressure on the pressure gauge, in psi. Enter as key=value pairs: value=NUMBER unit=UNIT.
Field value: value=125 unit=psi
